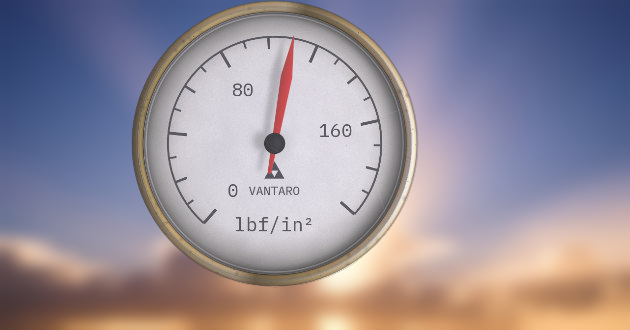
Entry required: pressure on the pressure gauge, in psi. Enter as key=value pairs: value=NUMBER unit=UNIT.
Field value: value=110 unit=psi
